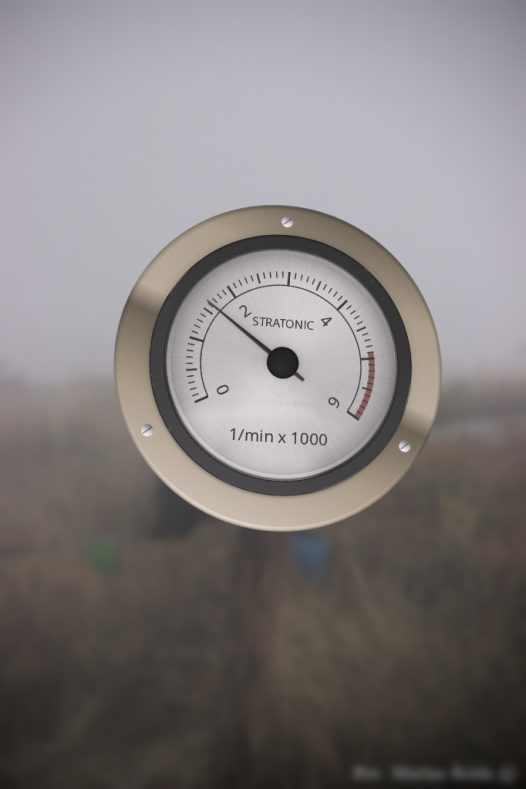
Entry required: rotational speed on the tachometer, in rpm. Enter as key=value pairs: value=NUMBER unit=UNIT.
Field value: value=1600 unit=rpm
